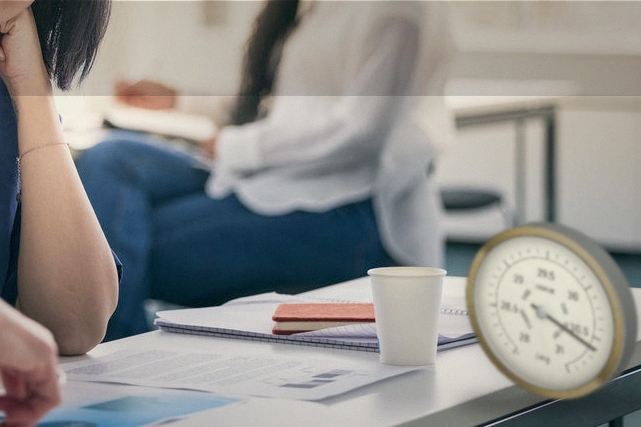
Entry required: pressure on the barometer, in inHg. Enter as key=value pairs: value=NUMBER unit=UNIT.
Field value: value=30.6 unit=inHg
